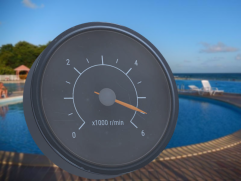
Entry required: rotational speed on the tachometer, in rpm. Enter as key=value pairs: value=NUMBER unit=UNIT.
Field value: value=5500 unit=rpm
